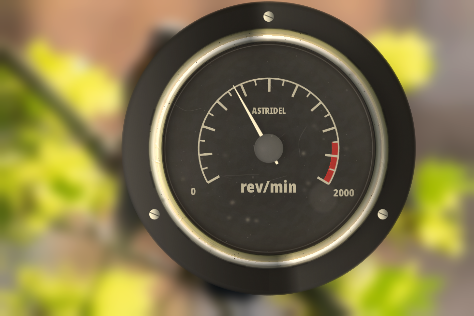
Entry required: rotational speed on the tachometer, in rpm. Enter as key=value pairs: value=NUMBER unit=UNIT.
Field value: value=750 unit=rpm
